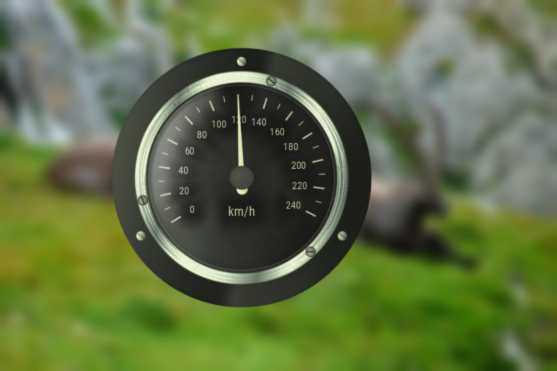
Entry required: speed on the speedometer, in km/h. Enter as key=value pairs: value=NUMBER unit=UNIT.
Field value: value=120 unit=km/h
